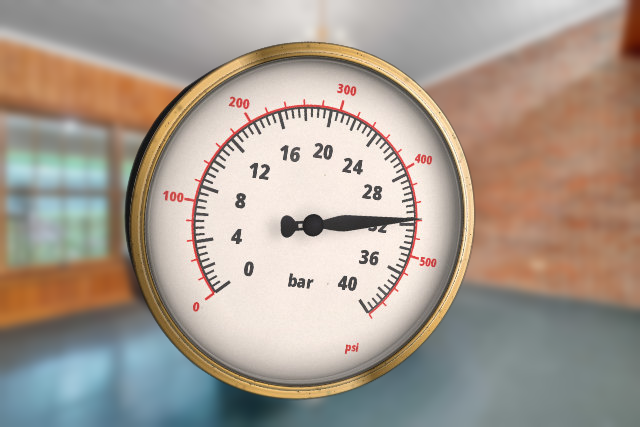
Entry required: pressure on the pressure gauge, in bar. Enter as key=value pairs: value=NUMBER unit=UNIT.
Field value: value=31.5 unit=bar
